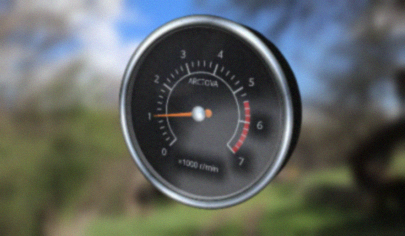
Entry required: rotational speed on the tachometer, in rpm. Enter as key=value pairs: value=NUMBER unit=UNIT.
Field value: value=1000 unit=rpm
